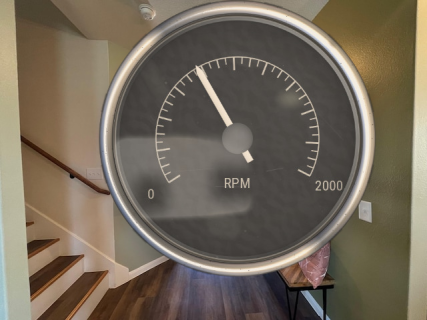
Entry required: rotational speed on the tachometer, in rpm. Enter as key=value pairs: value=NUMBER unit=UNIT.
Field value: value=775 unit=rpm
